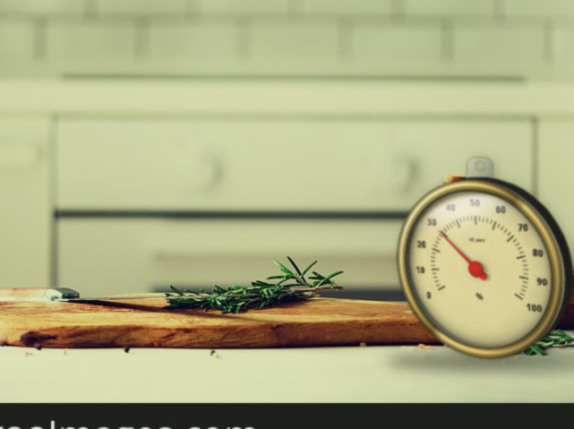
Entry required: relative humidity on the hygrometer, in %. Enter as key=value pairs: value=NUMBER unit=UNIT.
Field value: value=30 unit=%
